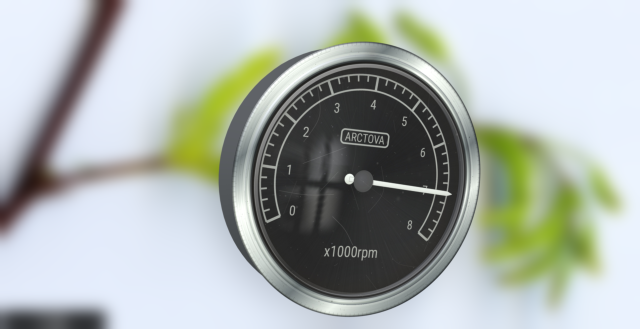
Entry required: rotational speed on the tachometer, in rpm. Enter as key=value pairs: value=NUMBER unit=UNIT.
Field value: value=7000 unit=rpm
